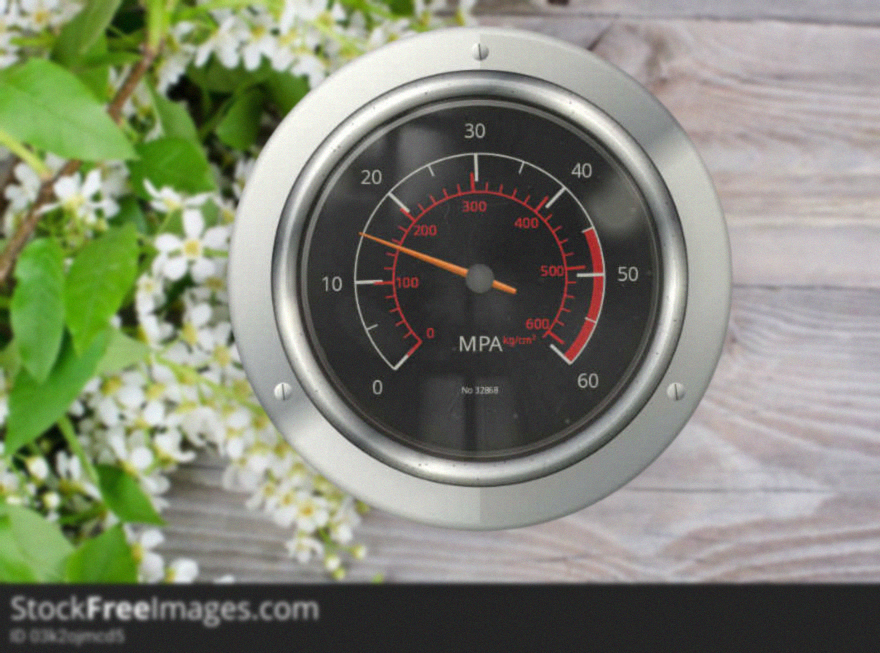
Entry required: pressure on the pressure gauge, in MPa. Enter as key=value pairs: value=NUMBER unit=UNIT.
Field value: value=15 unit=MPa
